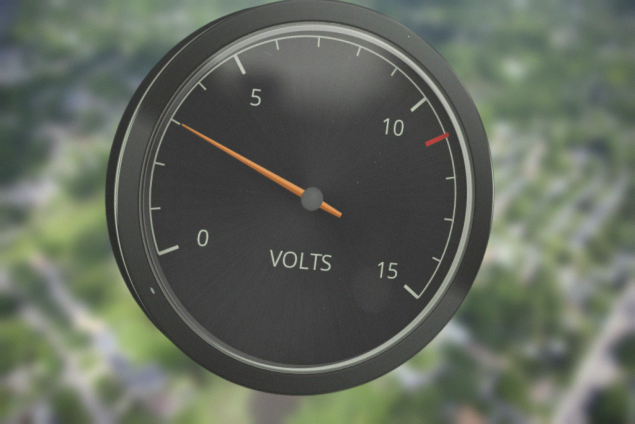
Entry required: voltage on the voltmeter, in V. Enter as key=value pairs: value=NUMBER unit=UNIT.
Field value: value=3 unit=V
